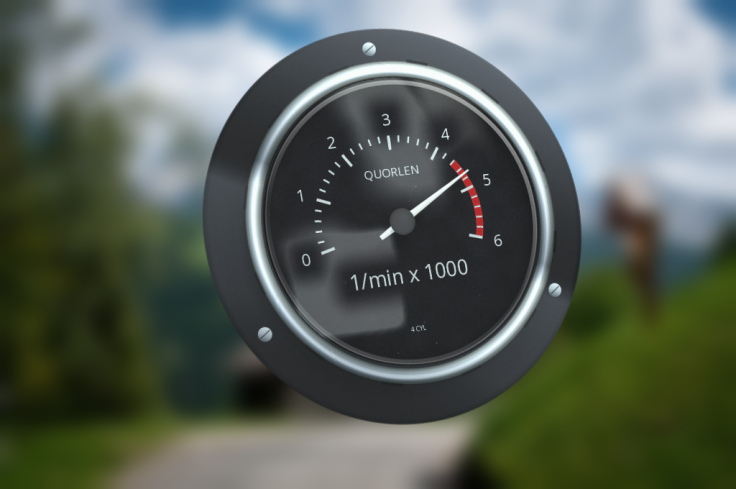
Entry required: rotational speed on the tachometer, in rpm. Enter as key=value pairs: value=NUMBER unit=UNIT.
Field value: value=4700 unit=rpm
